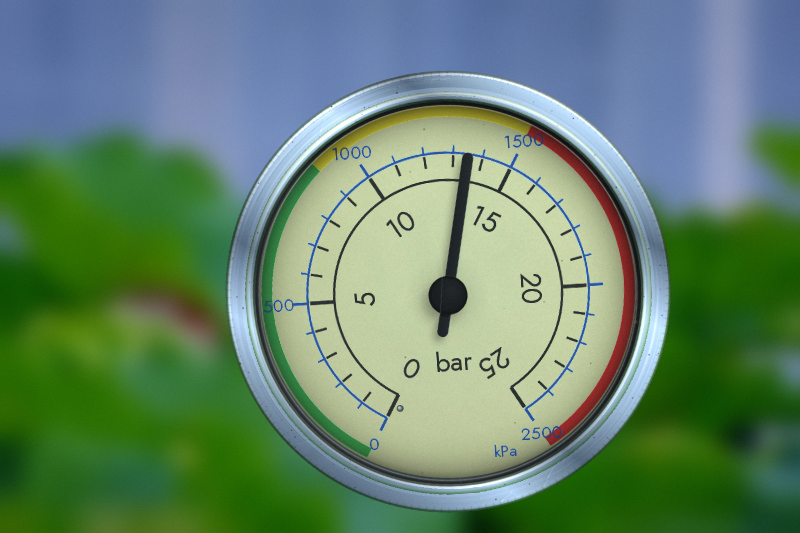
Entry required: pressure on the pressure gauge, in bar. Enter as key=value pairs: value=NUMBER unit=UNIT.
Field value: value=13.5 unit=bar
